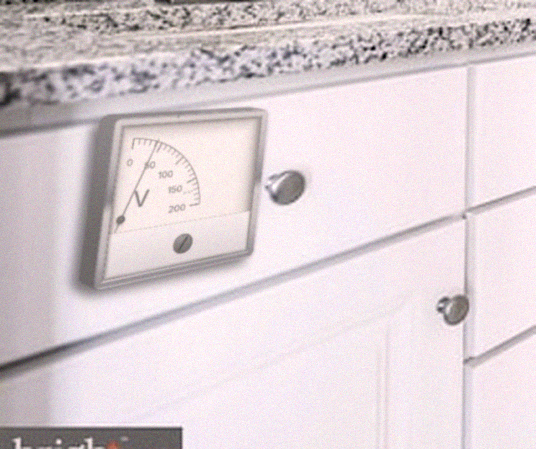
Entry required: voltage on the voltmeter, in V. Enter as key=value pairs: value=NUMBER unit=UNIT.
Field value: value=40 unit=V
